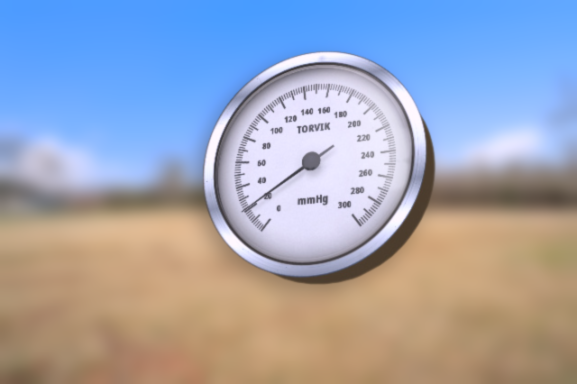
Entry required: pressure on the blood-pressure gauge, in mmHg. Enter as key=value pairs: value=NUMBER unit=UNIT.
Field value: value=20 unit=mmHg
